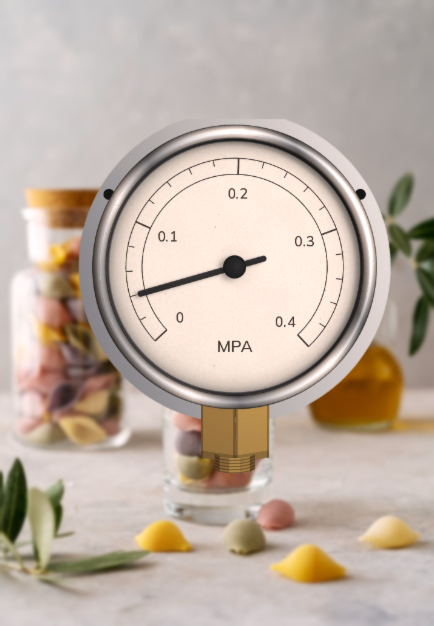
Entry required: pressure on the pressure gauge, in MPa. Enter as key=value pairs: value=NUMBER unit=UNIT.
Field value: value=0.04 unit=MPa
